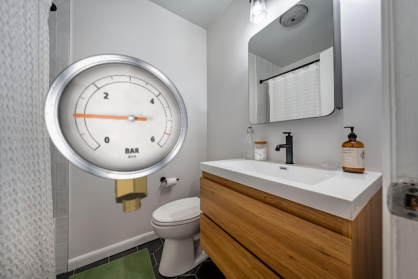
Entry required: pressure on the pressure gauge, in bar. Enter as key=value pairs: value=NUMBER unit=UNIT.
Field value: value=1 unit=bar
